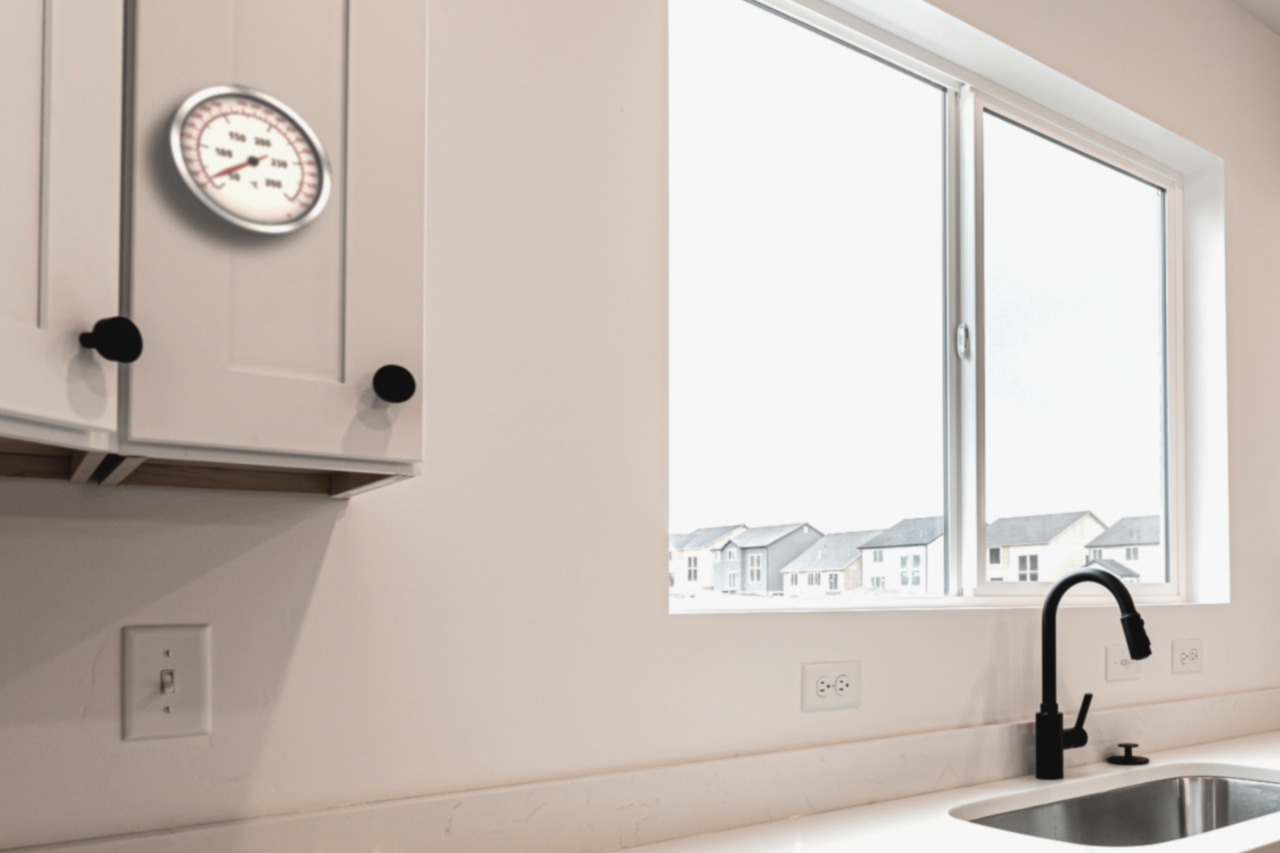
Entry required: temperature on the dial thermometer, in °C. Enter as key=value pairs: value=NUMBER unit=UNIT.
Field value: value=62.5 unit=°C
